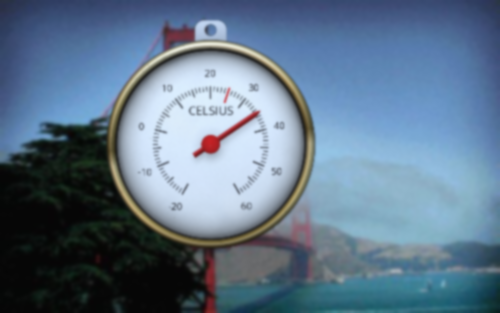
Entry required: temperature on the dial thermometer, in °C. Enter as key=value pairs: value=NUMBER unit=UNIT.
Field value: value=35 unit=°C
